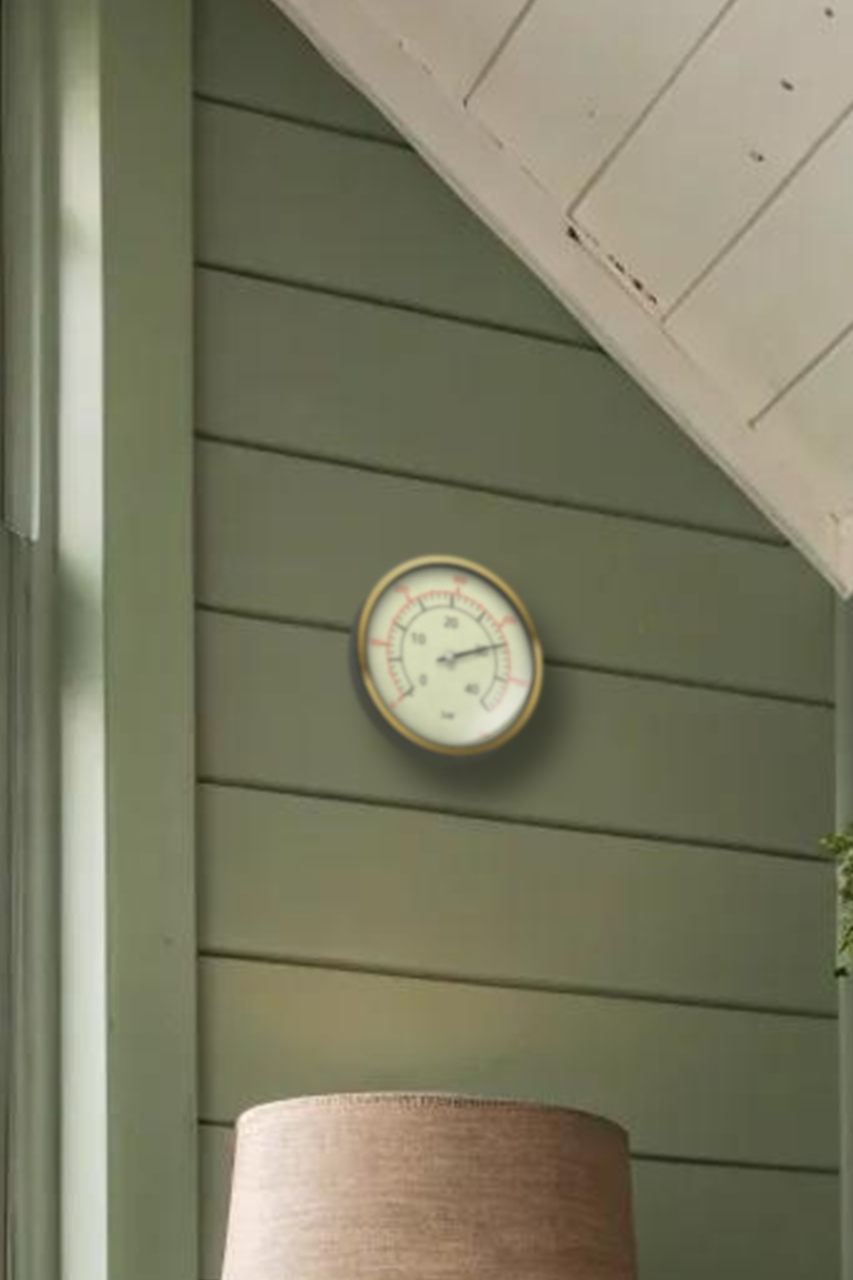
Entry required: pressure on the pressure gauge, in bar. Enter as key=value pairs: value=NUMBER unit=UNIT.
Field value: value=30 unit=bar
